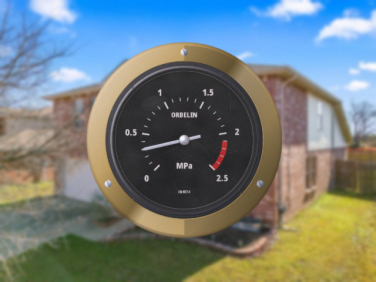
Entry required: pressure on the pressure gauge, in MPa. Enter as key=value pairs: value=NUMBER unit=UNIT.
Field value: value=0.3 unit=MPa
